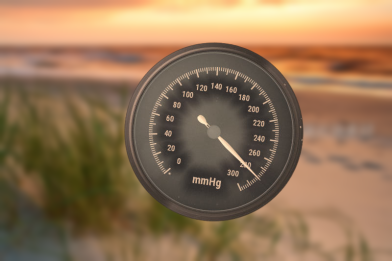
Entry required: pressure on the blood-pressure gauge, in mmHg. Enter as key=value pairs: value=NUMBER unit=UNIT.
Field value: value=280 unit=mmHg
